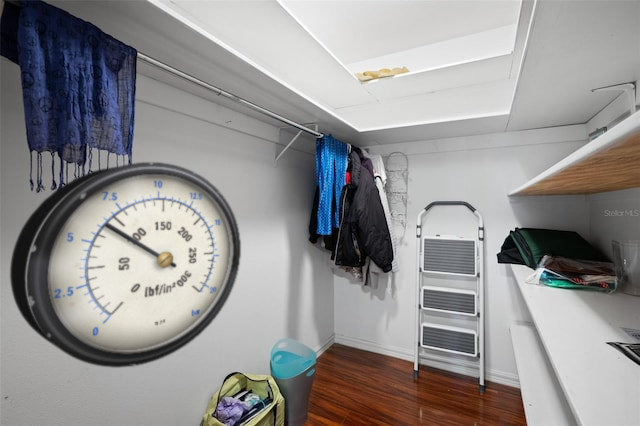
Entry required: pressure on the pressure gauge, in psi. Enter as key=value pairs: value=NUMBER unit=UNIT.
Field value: value=90 unit=psi
